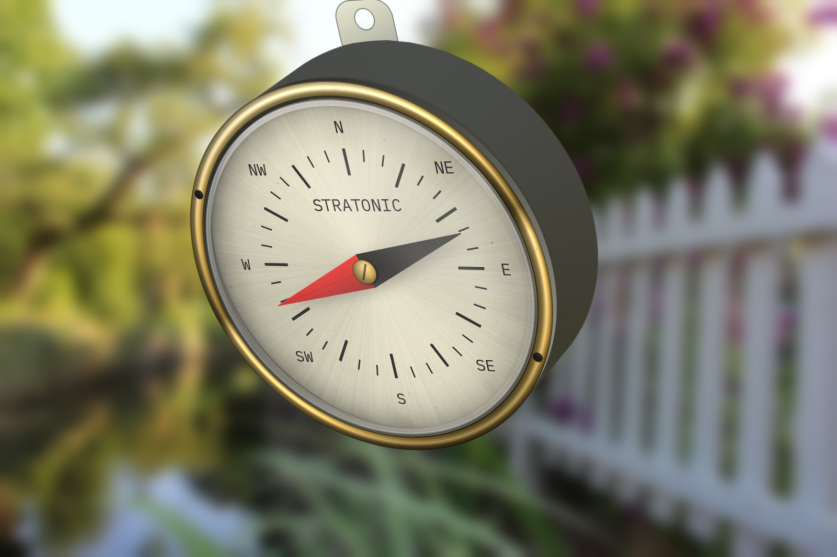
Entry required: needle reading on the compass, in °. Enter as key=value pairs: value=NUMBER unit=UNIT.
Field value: value=250 unit=°
